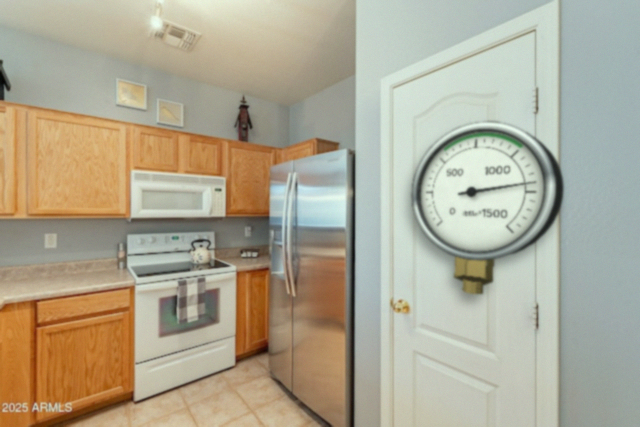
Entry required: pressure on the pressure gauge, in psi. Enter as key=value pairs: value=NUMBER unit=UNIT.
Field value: value=1200 unit=psi
